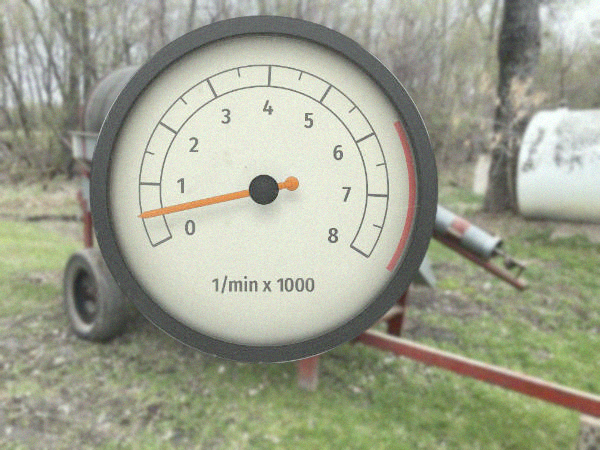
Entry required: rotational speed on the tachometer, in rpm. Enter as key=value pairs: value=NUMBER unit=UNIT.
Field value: value=500 unit=rpm
